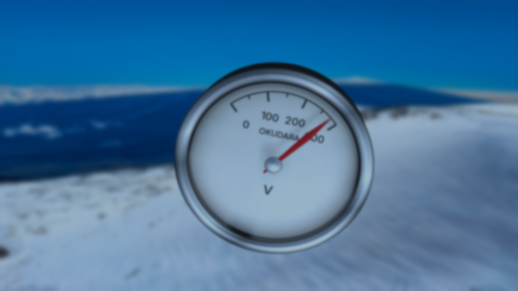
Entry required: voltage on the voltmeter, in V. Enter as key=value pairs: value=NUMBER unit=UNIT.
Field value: value=275 unit=V
